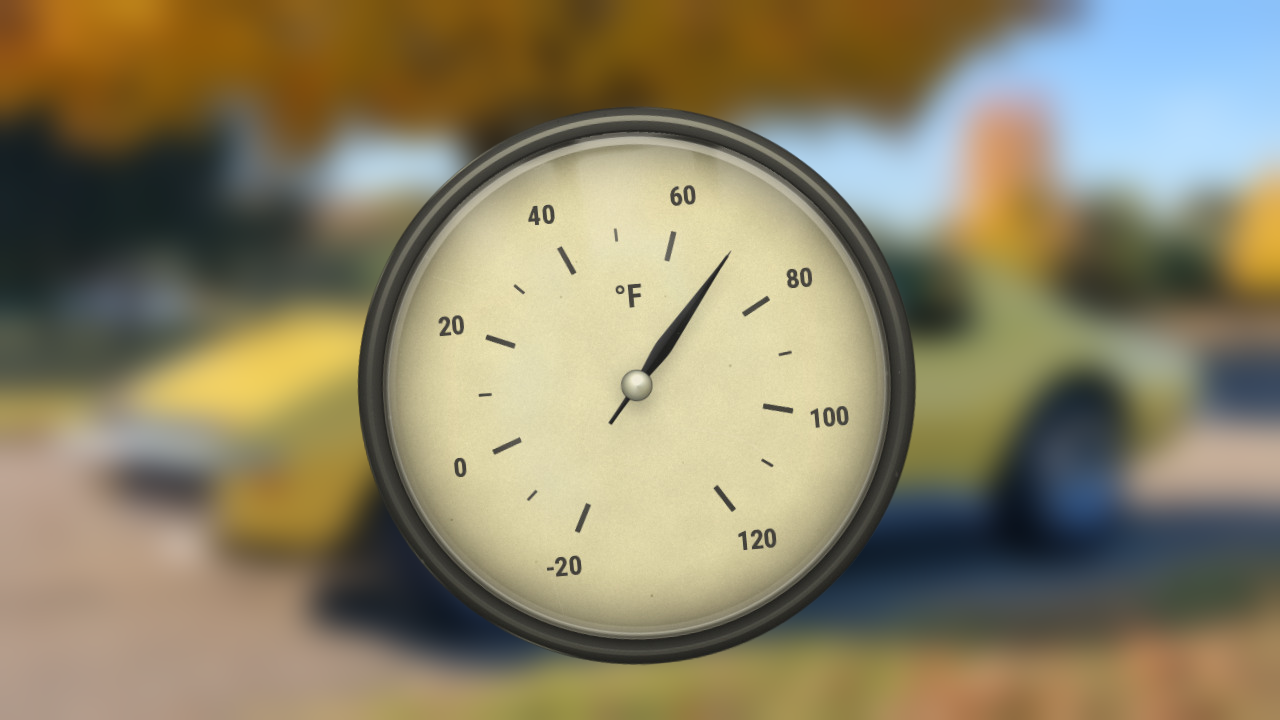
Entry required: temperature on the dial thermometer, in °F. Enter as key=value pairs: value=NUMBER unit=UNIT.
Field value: value=70 unit=°F
